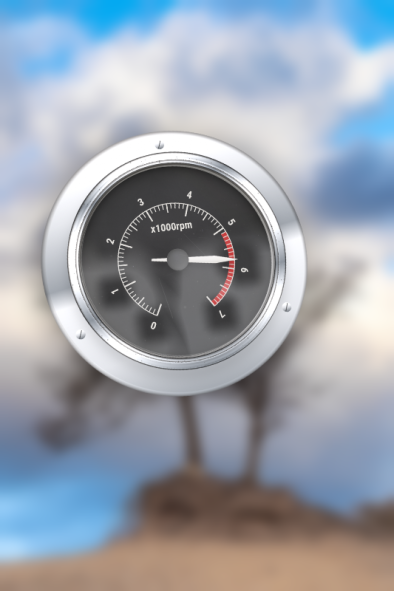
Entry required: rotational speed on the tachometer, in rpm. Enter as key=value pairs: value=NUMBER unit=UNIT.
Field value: value=5800 unit=rpm
